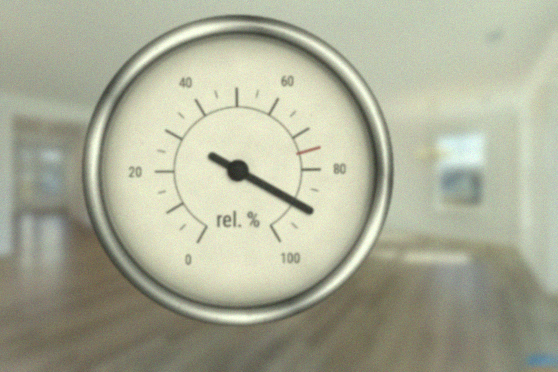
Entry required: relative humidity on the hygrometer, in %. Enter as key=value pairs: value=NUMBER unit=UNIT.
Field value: value=90 unit=%
